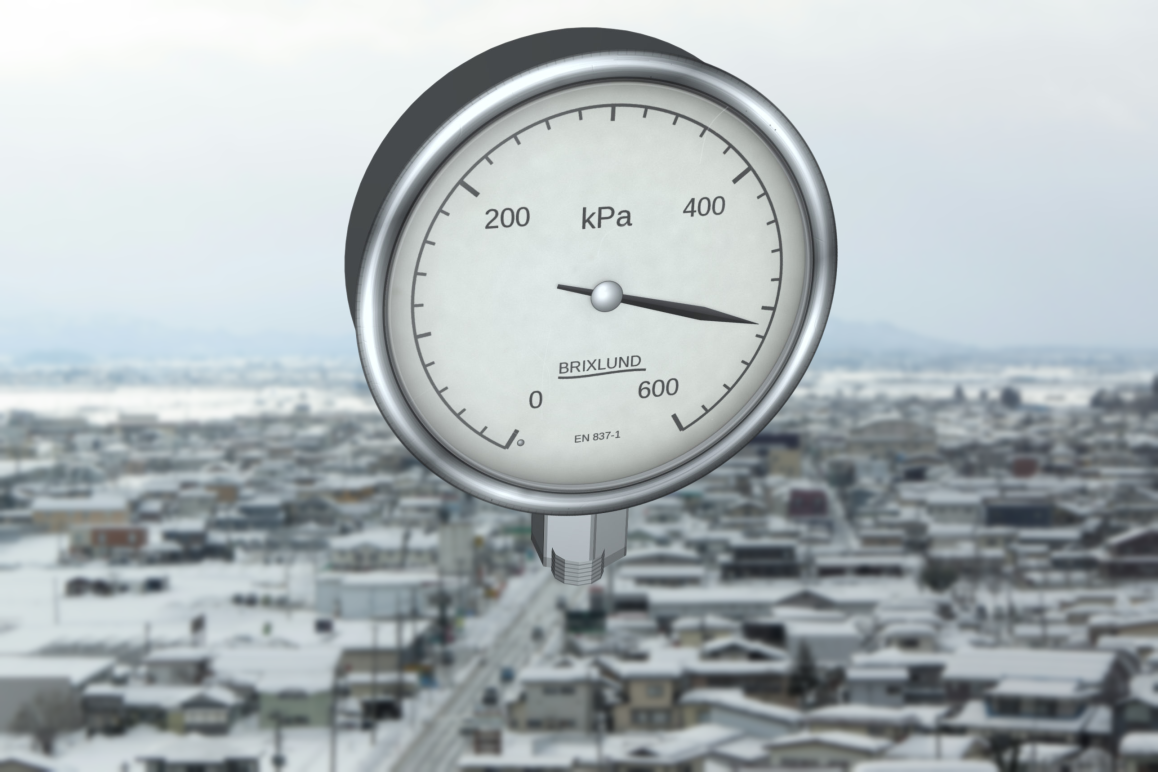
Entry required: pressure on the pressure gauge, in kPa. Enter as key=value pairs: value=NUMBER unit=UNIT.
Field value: value=510 unit=kPa
